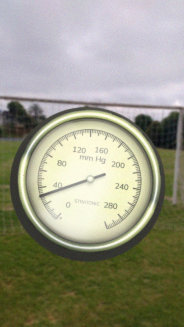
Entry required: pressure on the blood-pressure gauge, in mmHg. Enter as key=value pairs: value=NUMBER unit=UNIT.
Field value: value=30 unit=mmHg
